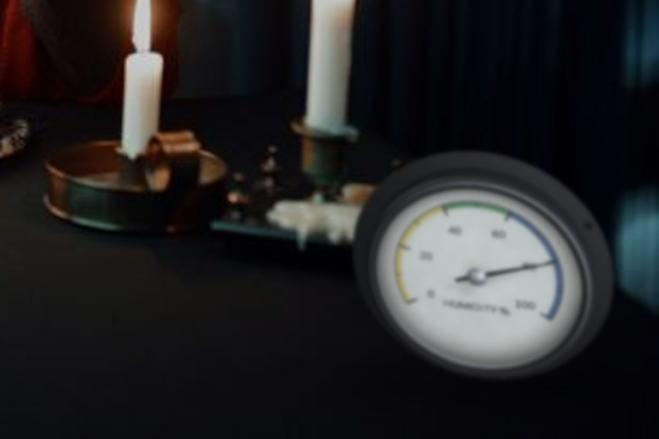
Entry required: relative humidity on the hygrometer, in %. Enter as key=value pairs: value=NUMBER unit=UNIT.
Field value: value=80 unit=%
